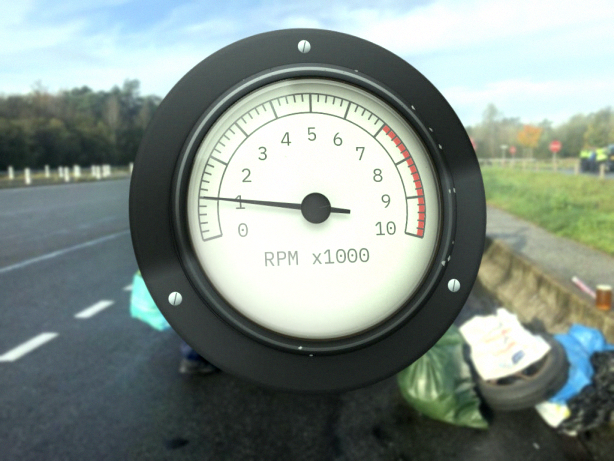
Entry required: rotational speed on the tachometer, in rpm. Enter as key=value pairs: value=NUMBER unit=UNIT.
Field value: value=1000 unit=rpm
